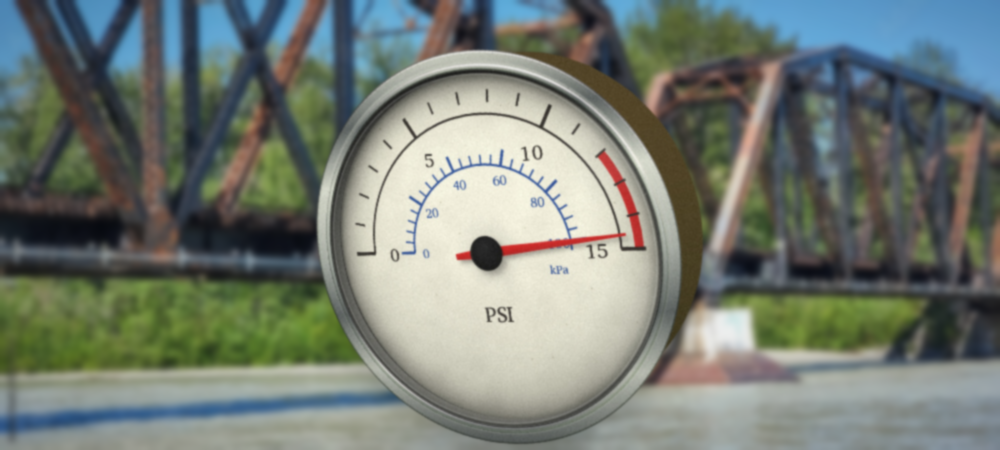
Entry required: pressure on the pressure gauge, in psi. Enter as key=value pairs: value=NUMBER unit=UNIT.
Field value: value=14.5 unit=psi
